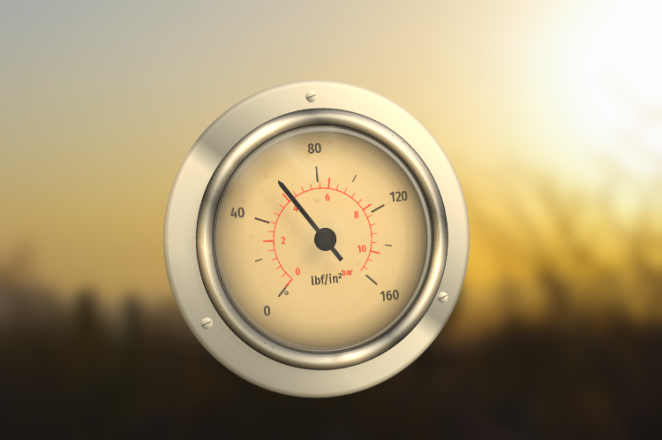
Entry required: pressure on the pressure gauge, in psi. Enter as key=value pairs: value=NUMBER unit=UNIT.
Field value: value=60 unit=psi
